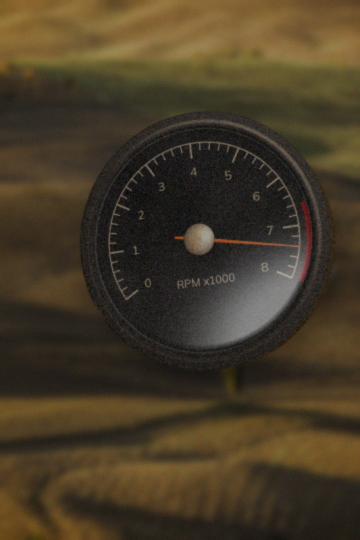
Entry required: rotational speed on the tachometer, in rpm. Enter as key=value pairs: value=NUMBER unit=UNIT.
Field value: value=7400 unit=rpm
